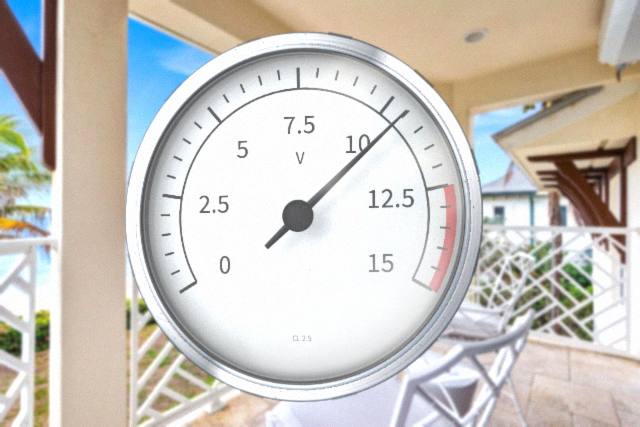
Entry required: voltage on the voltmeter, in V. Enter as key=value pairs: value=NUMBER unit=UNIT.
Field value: value=10.5 unit=V
